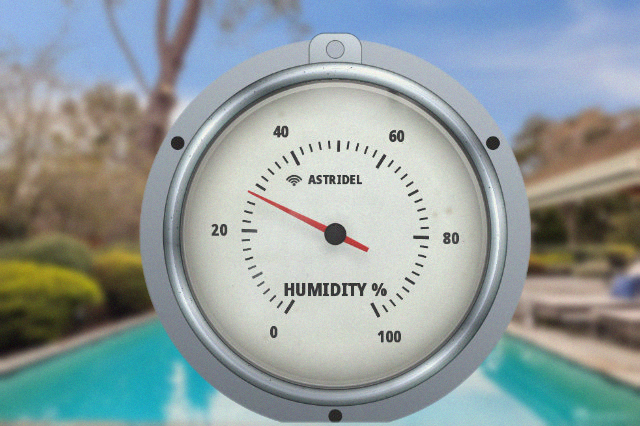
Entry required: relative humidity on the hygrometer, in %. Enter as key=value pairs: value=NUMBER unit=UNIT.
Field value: value=28 unit=%
